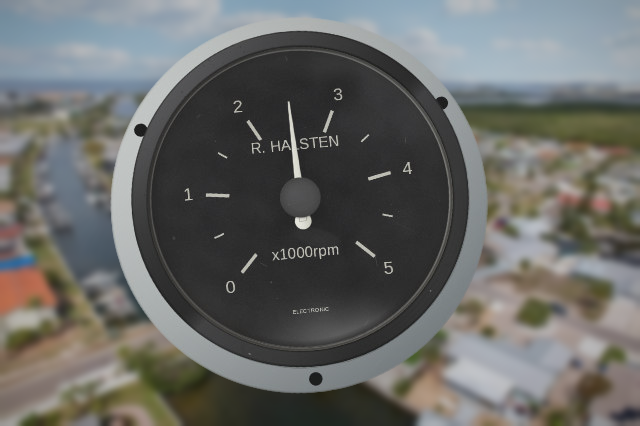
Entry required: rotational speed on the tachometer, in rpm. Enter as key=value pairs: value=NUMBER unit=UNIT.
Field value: value=2500 unit=rpm
